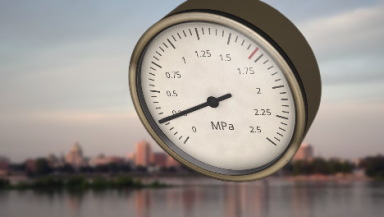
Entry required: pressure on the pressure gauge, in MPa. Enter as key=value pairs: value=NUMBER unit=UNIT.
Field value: value=0.25 unit=MPa
